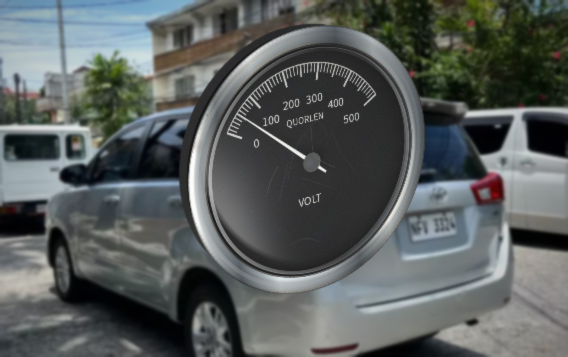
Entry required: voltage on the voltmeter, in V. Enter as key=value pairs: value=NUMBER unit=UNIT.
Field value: value=50 unit=V
